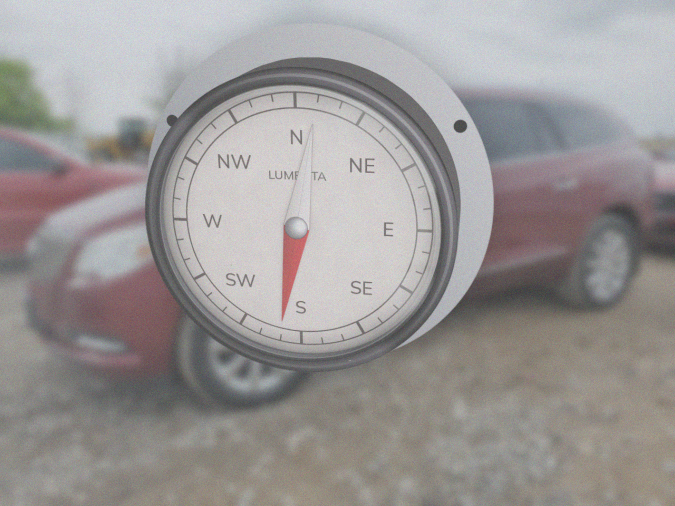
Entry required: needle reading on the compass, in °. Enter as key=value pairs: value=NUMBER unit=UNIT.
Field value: value=190 unit=°
